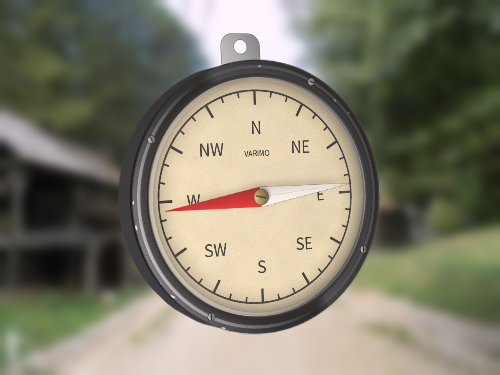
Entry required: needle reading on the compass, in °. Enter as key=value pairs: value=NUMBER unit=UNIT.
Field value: value=265 unit=°
